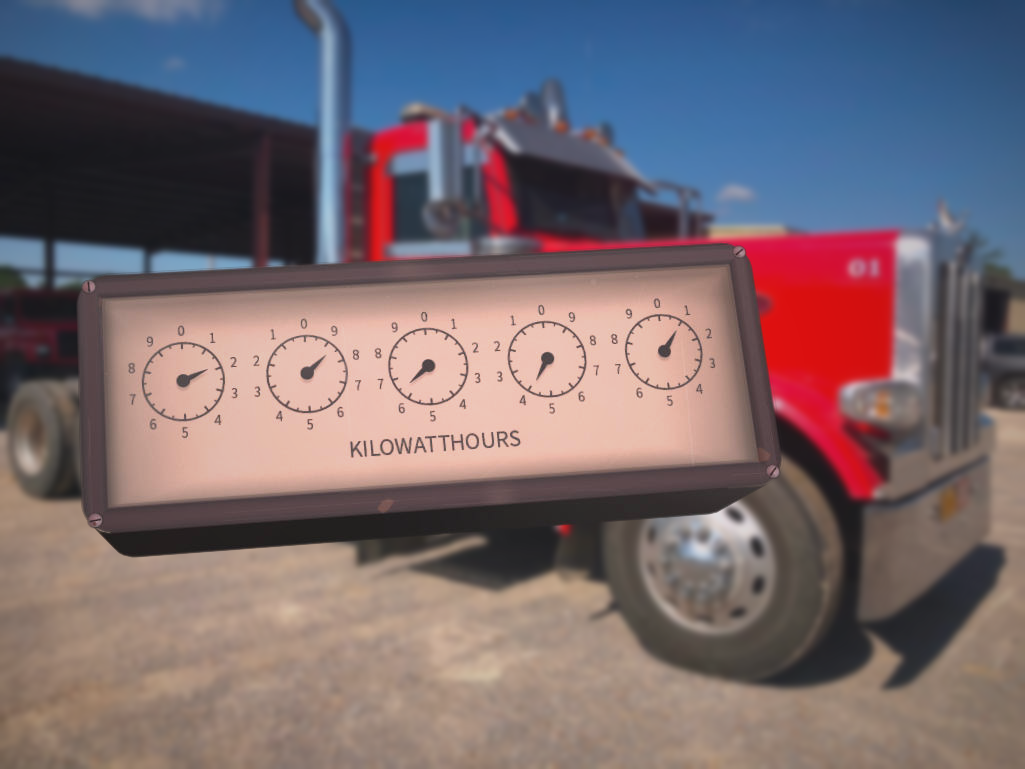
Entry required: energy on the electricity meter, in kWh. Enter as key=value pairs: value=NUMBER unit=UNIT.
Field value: value=18641 unit=kWh
